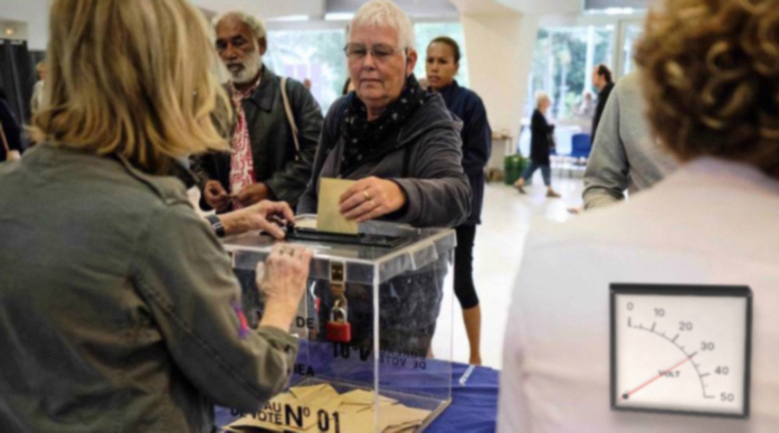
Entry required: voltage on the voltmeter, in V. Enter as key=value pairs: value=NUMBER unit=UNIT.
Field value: value=30 unit=V
